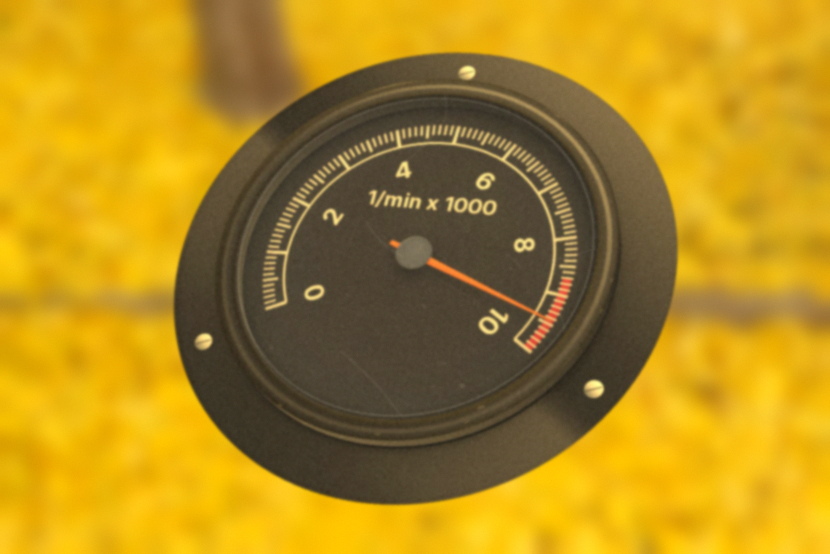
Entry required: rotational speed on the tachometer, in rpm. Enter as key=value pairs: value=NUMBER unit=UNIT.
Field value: value=9500 unit=rpm
